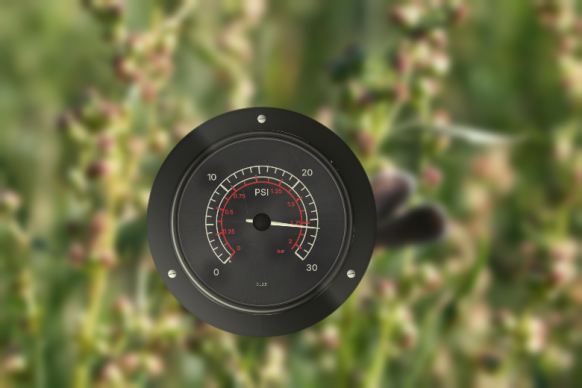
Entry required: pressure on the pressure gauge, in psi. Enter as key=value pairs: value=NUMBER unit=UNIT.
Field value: value=26 unit=psi
